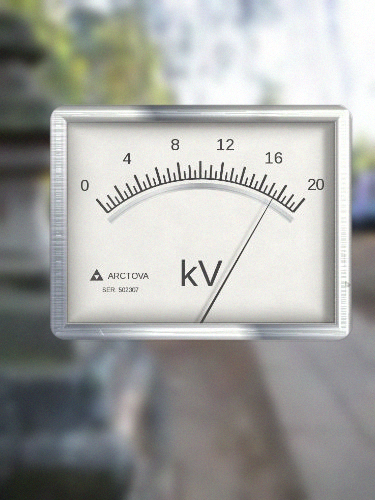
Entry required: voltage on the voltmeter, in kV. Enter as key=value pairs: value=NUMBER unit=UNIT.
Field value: value=17.5 unit=kV
